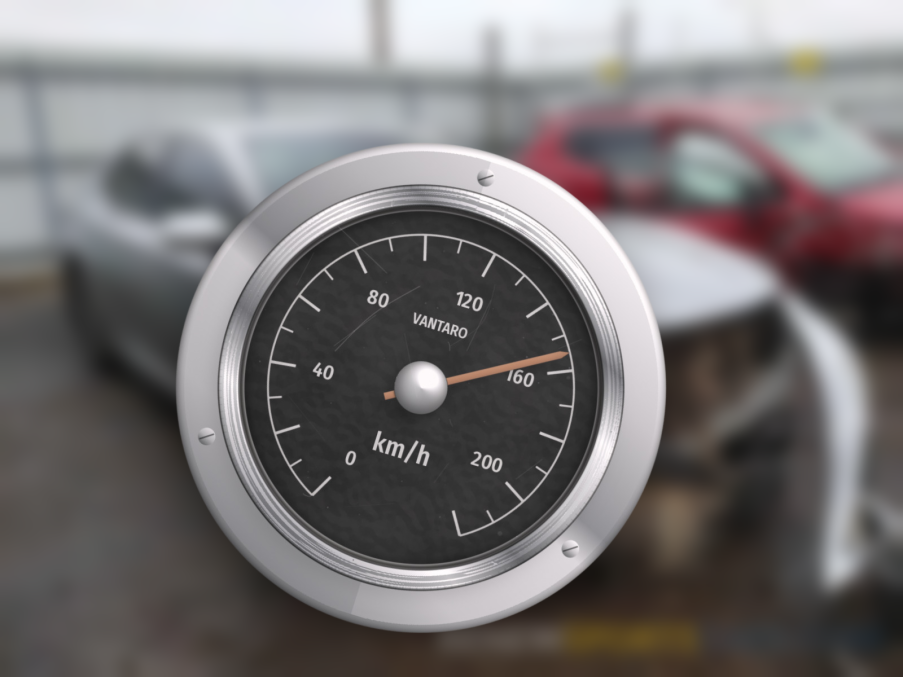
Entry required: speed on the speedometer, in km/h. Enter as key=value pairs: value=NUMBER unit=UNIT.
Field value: value=155 unit=km/h
